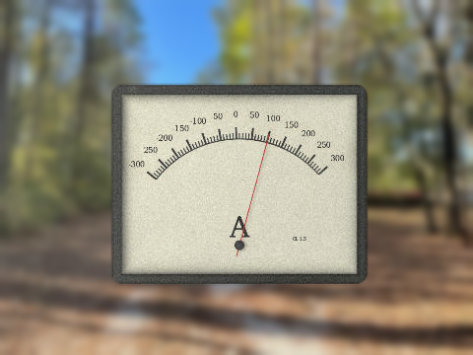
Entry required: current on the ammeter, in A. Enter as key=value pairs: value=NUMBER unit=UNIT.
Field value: value=100 unit=A
